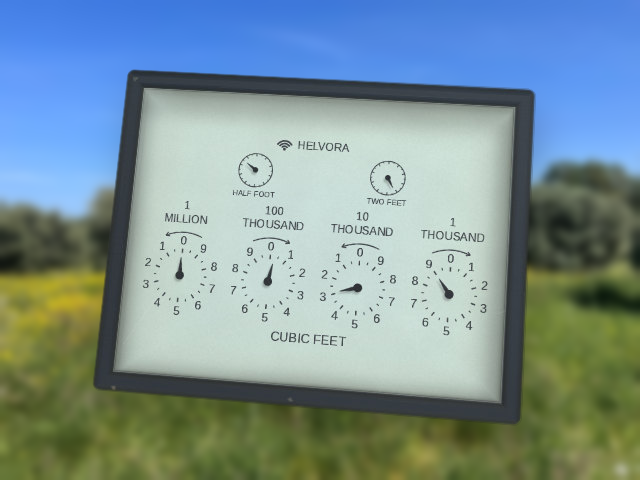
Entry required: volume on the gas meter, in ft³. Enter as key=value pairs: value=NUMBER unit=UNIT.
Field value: value=2900 unit=ft³
